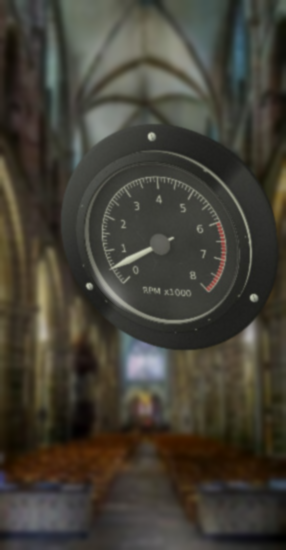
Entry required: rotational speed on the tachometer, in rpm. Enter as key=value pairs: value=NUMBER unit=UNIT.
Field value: value=500 unit=rpm
